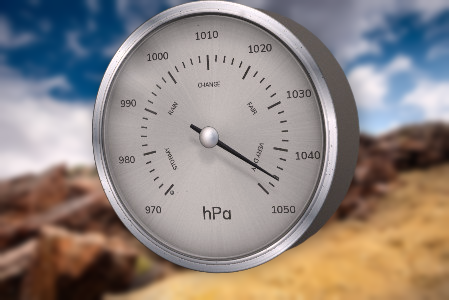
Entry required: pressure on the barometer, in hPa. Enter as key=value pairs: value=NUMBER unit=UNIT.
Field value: value=1046 unit=hPa
